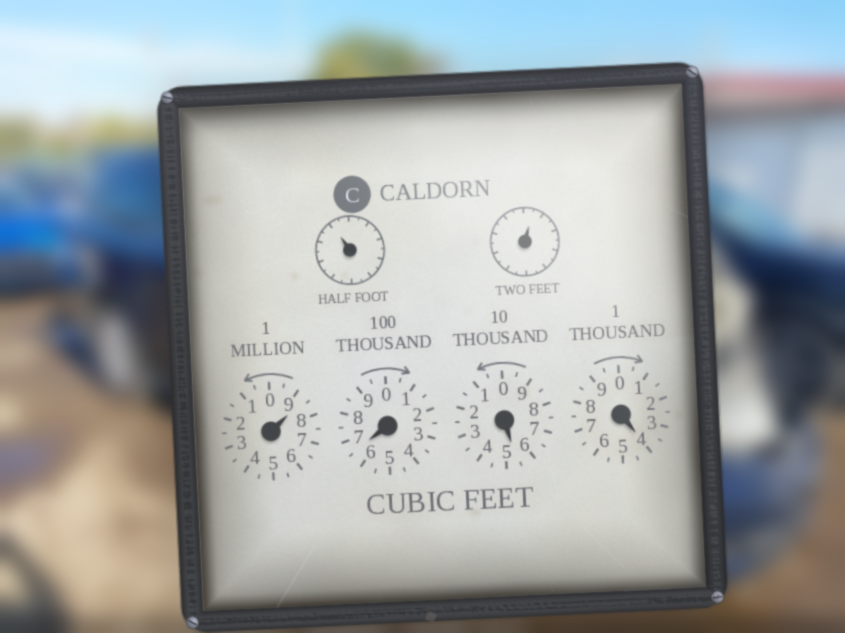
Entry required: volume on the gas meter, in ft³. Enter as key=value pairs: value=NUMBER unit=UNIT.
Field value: value=865400 unit=ft³
